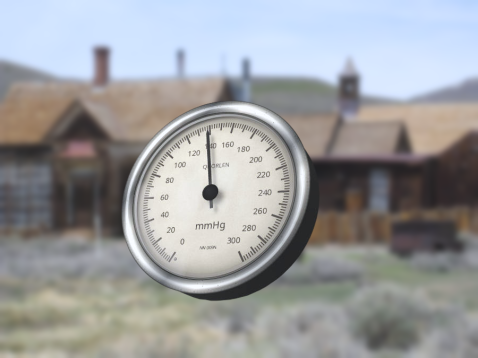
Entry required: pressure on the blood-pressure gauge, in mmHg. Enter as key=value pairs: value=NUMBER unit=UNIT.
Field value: value=140 unit=mmHg
